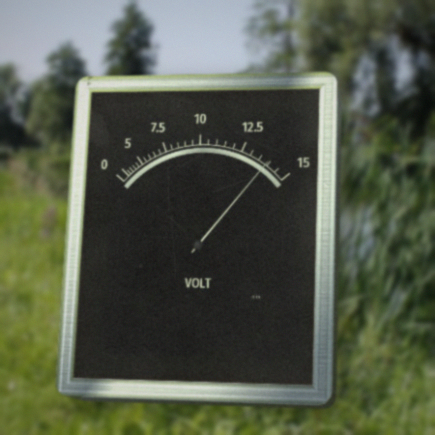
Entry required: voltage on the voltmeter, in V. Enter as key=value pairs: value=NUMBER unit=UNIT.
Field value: value=14 unit=V
